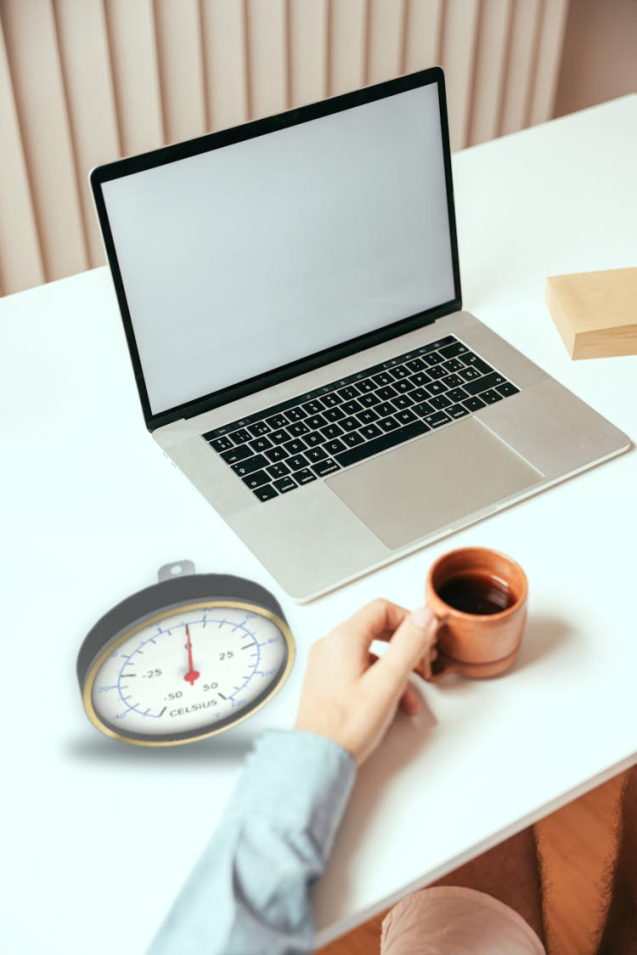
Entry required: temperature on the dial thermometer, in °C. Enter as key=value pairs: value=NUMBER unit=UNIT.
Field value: value=0 unit=°C
